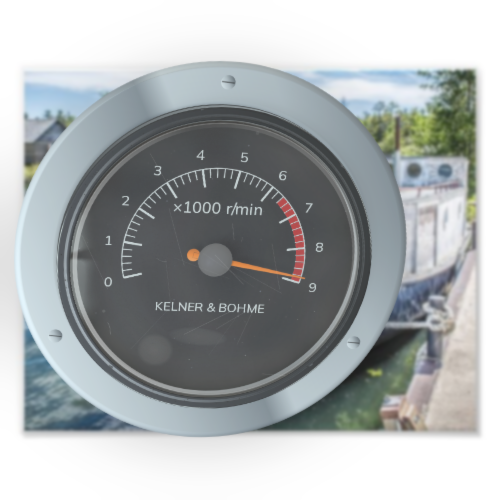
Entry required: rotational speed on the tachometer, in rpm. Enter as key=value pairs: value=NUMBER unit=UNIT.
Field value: value=8800 unit=rpm
